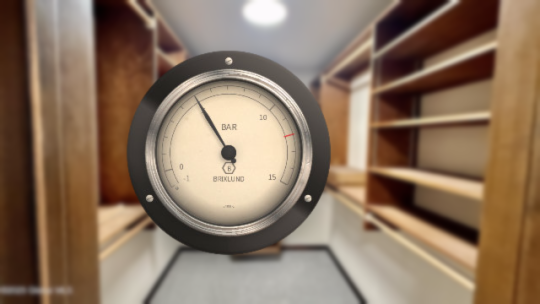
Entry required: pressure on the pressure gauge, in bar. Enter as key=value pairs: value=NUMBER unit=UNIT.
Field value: value=5 unit=bar
